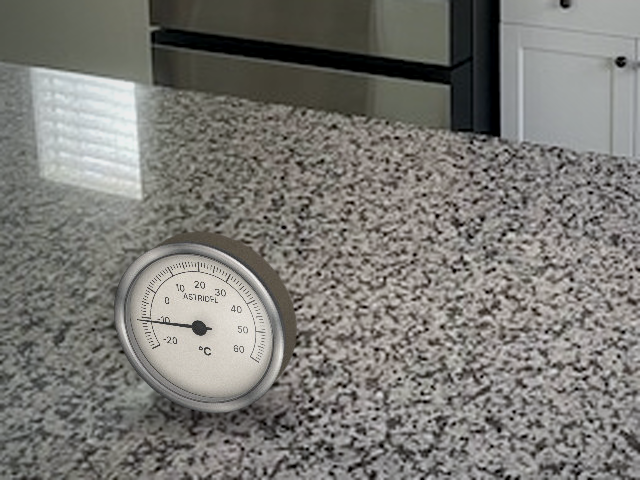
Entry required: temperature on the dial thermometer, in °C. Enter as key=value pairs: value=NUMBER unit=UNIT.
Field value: value=-10 unit=°C
